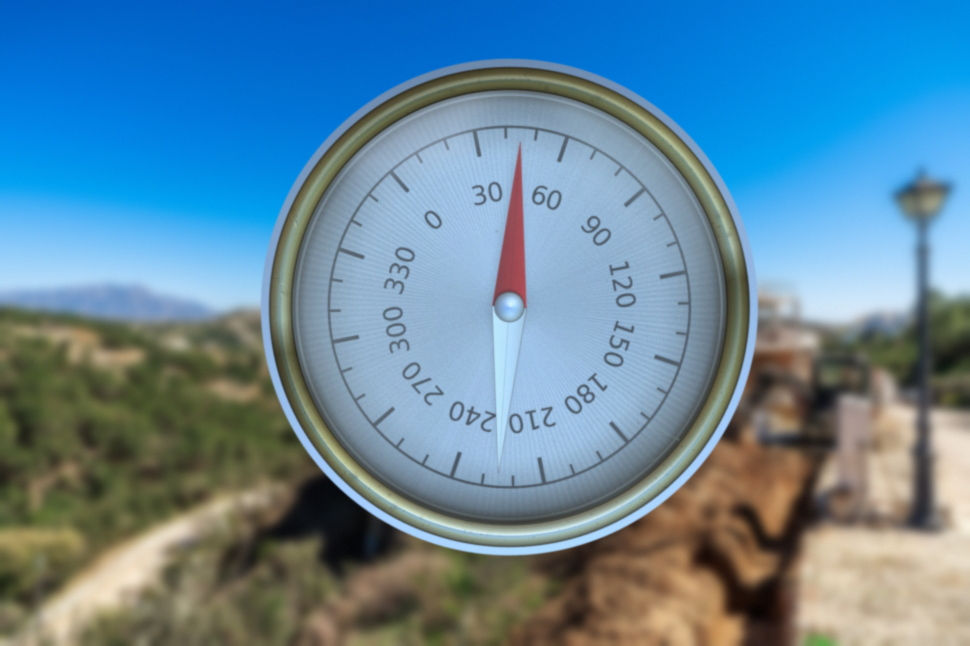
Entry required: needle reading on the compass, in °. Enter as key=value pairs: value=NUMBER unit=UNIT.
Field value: value=45 unit=°
